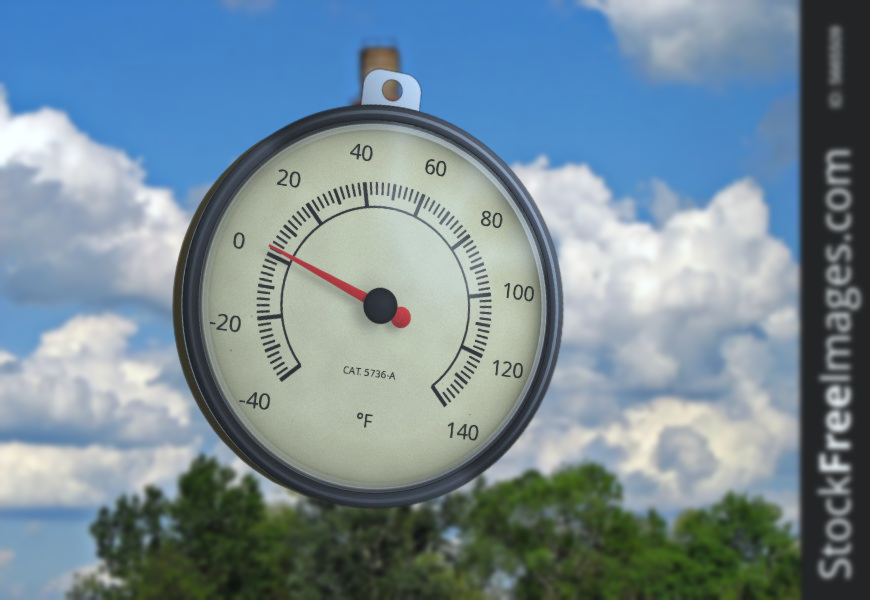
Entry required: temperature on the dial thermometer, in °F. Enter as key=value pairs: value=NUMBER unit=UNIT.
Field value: value=2 unit=°F
